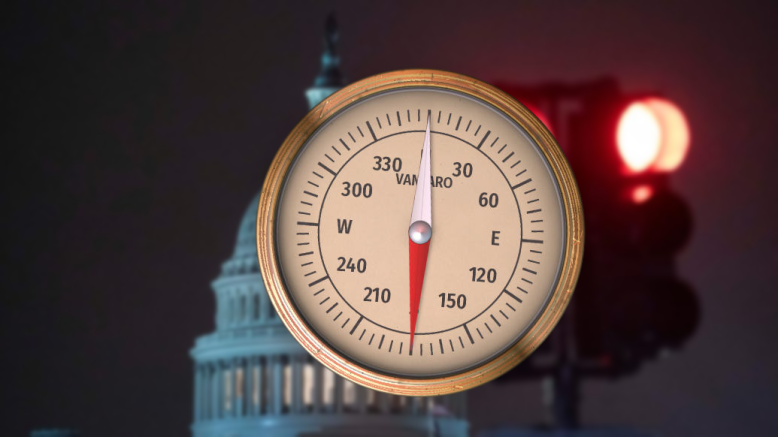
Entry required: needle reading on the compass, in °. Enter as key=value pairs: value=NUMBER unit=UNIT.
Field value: value=180 unit=°
